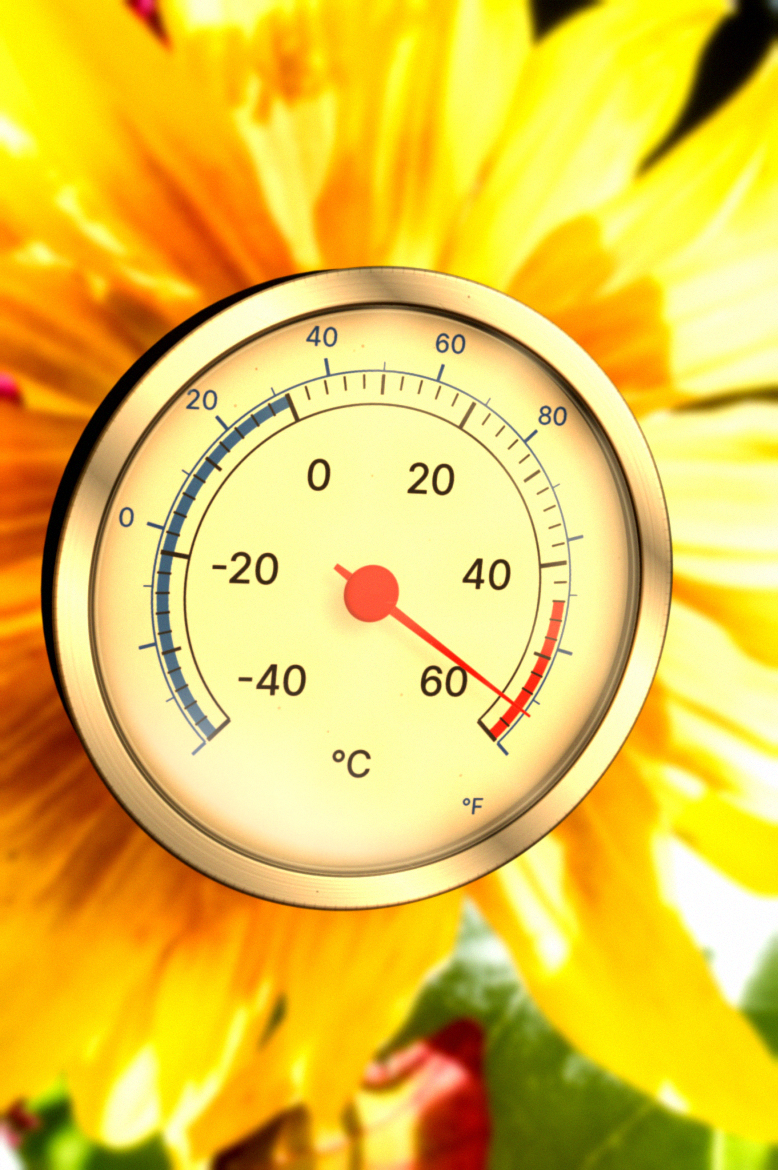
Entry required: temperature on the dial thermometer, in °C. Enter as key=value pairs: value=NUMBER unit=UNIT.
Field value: value=56 unit=°C
